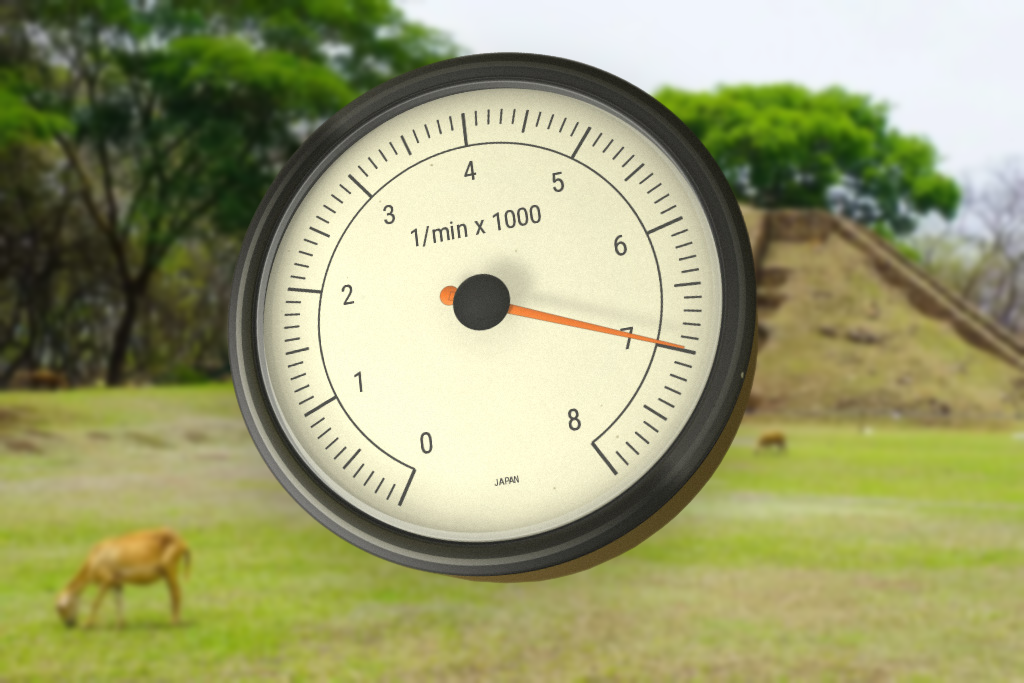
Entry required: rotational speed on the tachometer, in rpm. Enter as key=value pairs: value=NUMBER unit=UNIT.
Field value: value=7000 unit=rpm
